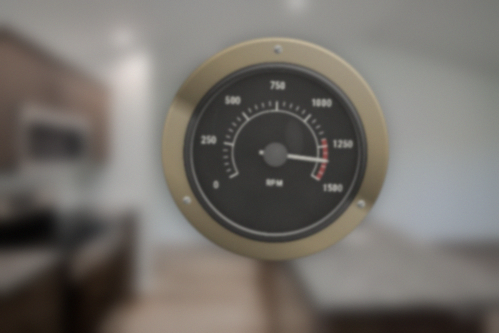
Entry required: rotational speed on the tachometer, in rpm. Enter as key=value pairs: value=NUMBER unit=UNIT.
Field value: value=1350 unit=rpm
